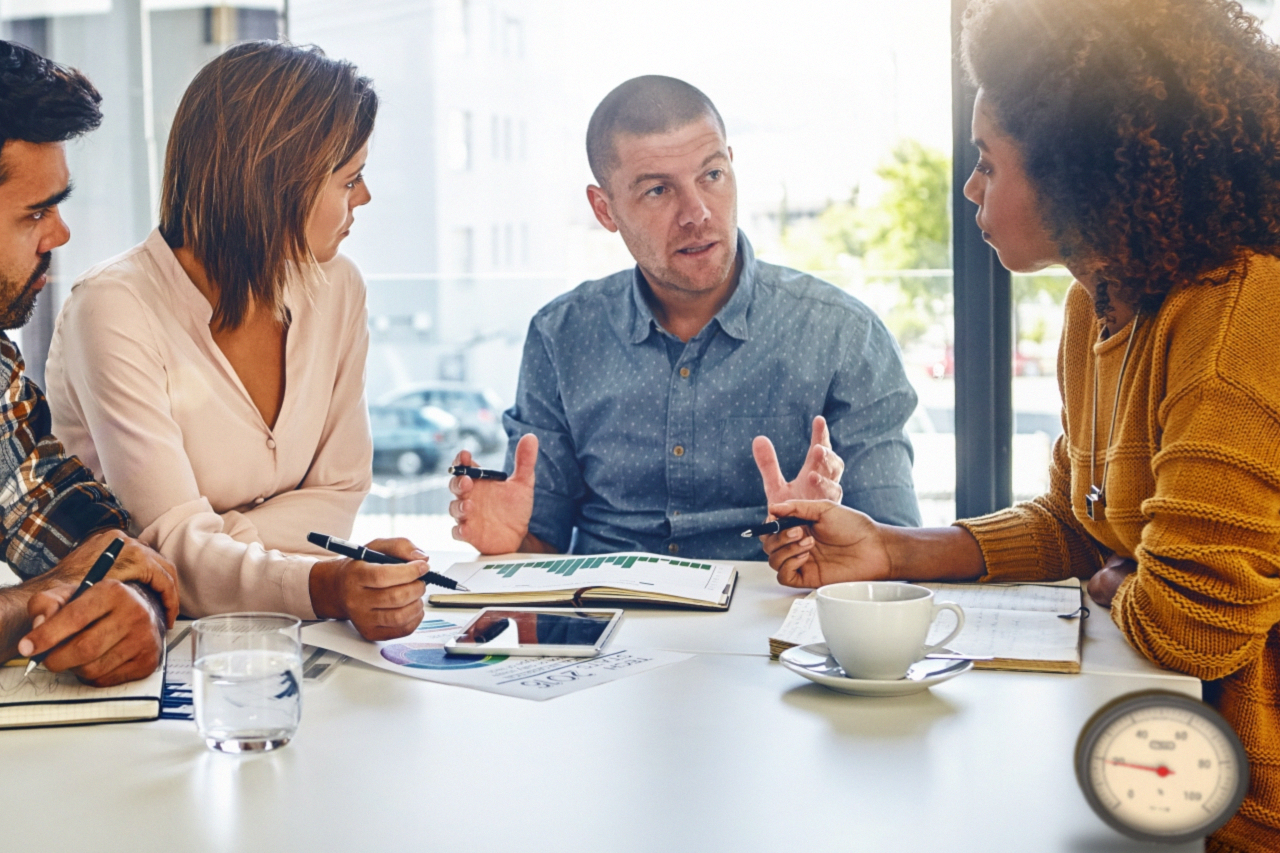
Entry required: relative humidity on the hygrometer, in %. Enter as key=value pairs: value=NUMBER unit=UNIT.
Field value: value=20 unit=%
